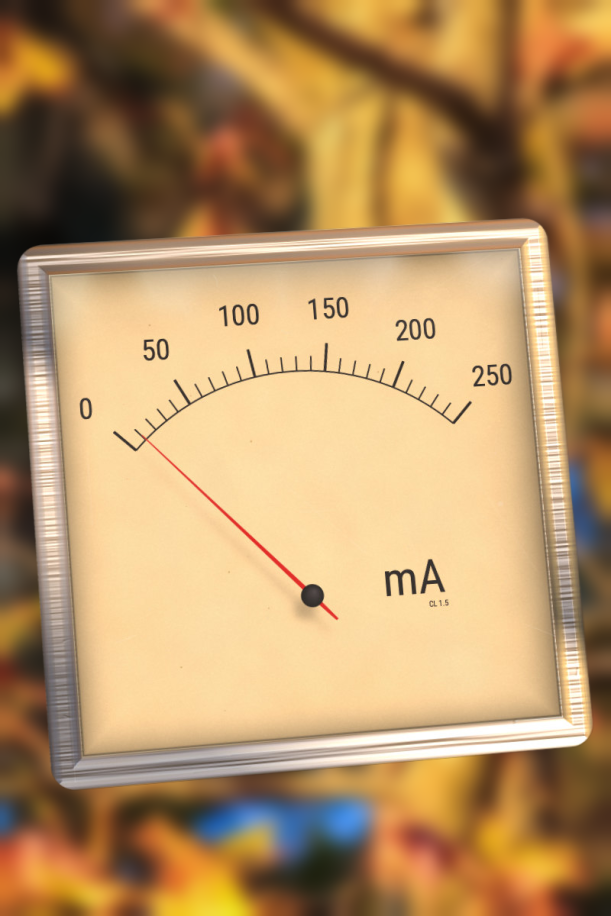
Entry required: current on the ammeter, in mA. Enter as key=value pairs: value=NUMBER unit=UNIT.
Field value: value=10 unit=mA
